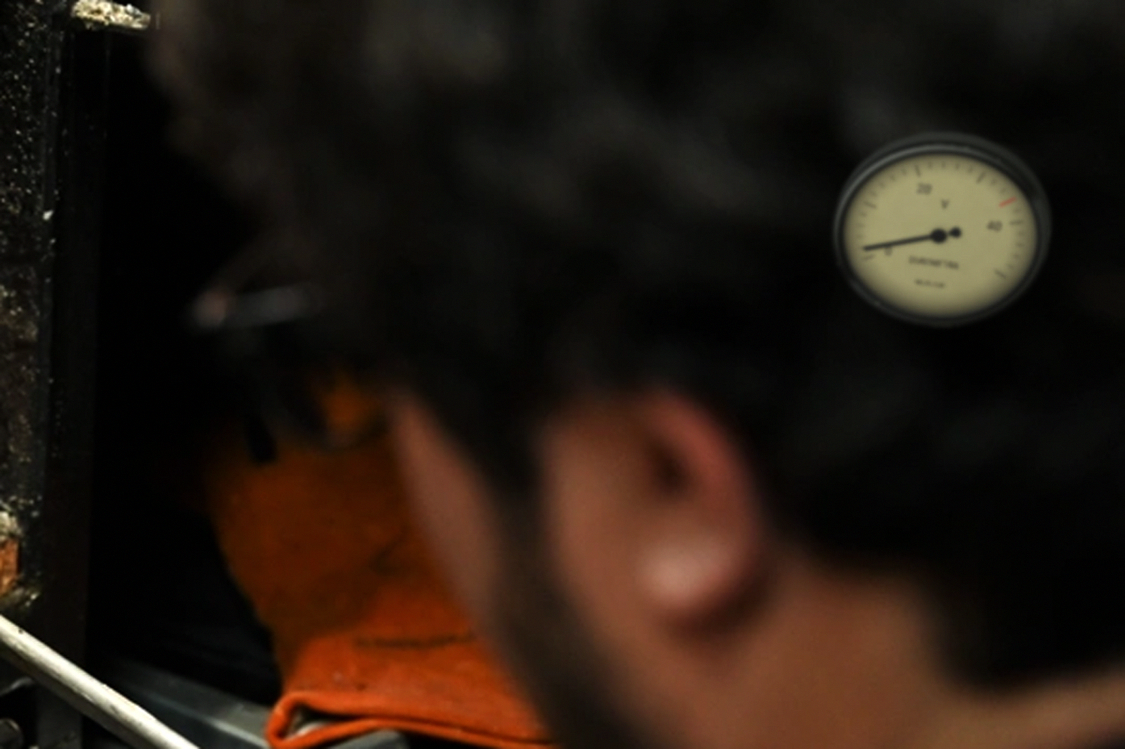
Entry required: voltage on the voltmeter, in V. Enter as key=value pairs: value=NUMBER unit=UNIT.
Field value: value=2 unit=V
